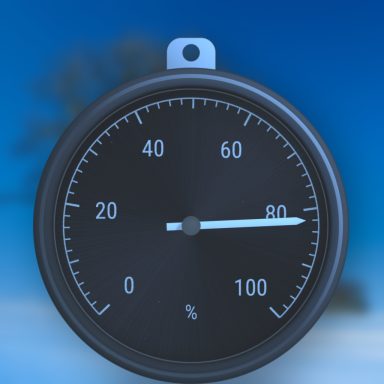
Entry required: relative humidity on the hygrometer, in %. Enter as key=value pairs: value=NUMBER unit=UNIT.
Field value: value=82 unit=%
